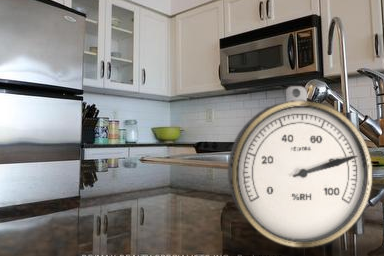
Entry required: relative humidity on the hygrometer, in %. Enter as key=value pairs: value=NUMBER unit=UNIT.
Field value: value=80 unit=%
